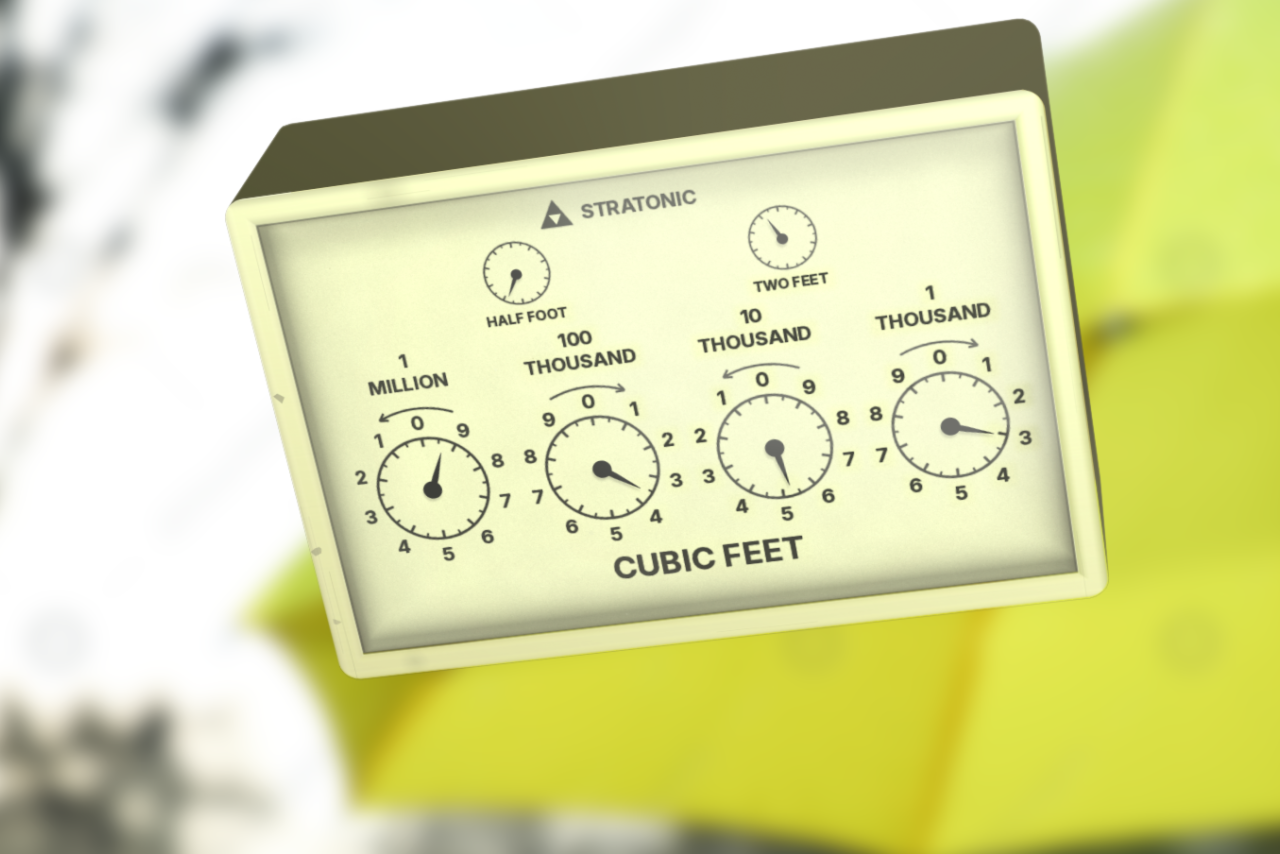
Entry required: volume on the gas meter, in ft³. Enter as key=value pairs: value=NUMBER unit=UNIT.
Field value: value=935300 unit=ft³
